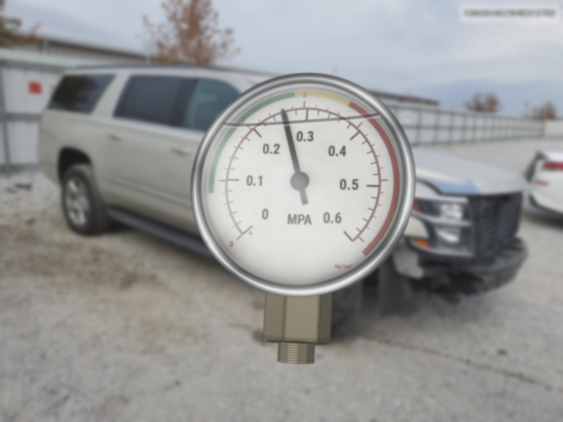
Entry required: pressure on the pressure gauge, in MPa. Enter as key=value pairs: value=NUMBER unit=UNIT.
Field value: value=0.26 unit=MPa
